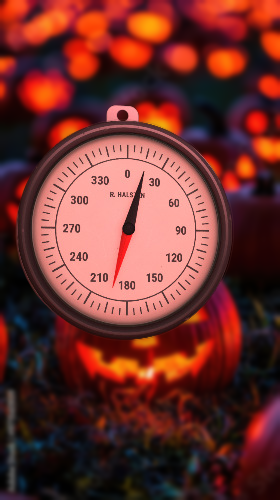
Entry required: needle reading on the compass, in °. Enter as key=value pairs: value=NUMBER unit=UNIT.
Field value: value=195 unit=°
